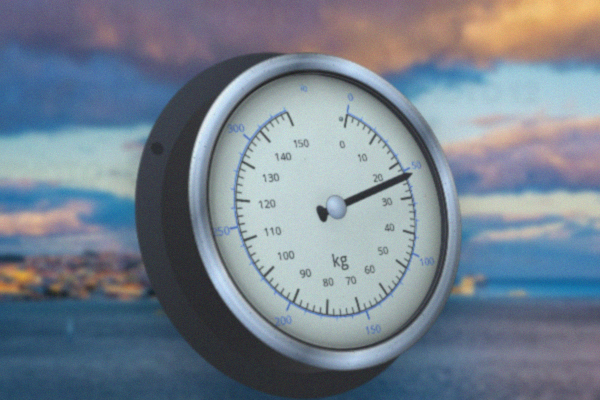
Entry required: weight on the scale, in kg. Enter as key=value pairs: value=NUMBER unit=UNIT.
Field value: value=24 unit=kg
